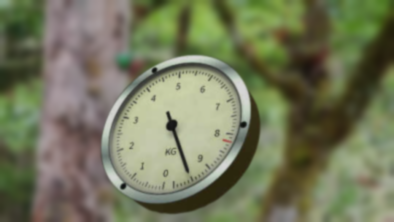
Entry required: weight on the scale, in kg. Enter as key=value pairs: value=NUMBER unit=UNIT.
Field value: value=9.5 unit=kg
